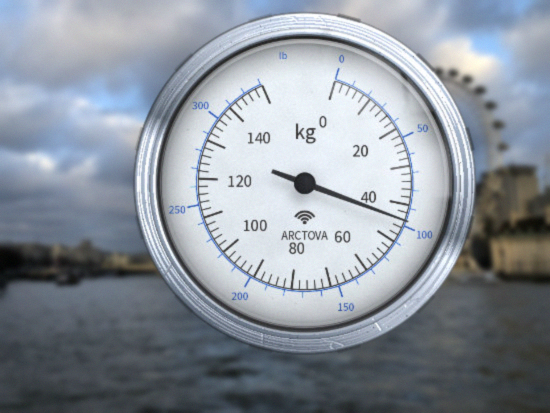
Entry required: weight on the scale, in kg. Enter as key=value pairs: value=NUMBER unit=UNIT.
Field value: value=44 unit=kg
